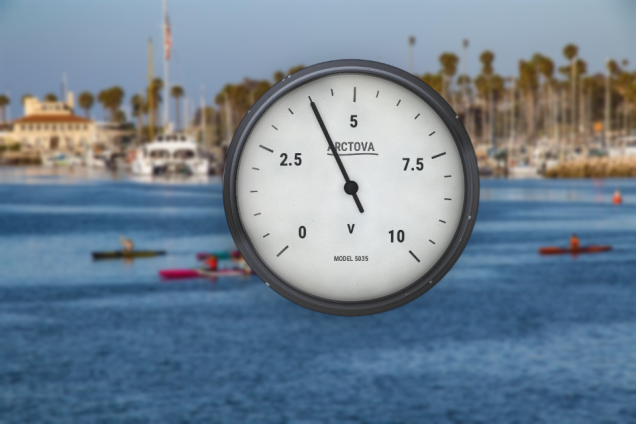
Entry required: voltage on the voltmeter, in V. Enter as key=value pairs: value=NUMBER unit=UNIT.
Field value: value=4 unit=V
